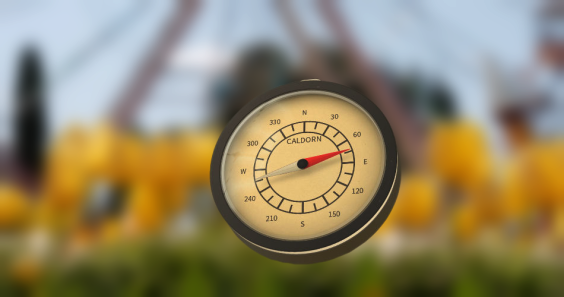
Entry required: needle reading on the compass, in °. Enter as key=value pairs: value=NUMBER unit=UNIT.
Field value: value=75 unit=°
